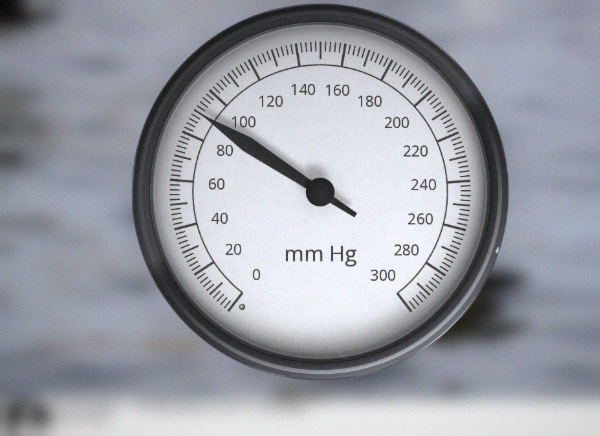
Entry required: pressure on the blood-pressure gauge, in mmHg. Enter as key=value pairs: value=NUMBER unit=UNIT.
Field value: value=90 unit=mmHg
